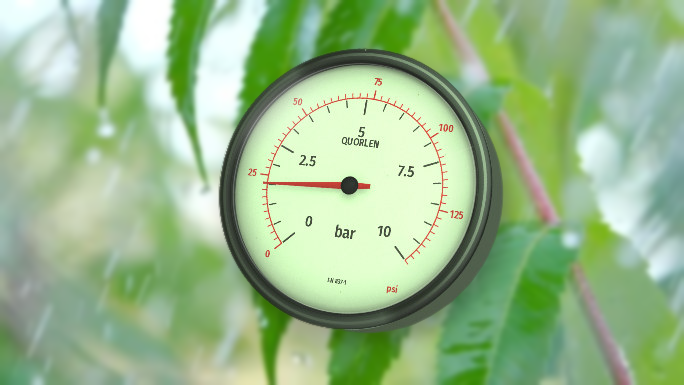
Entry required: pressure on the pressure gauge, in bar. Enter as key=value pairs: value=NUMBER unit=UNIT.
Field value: value=1.5 unit=bar
